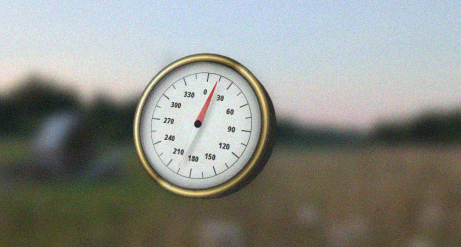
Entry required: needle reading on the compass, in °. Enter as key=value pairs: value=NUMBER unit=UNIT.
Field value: value=15 unit=°
